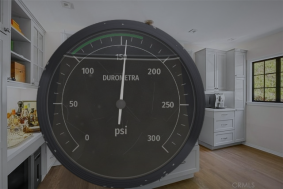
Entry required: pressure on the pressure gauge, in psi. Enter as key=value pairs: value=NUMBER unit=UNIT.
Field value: value=155 unit=psi
